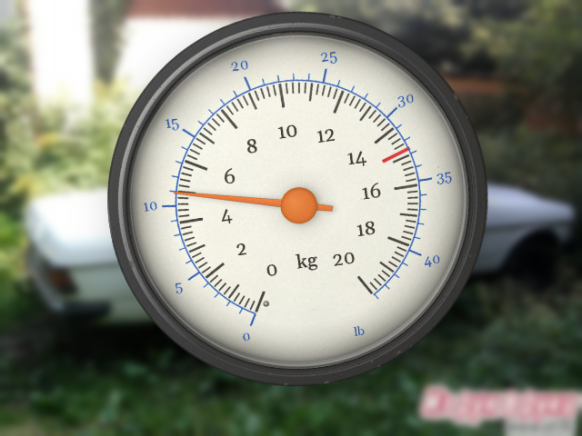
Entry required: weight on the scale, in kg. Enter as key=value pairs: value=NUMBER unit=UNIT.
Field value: value=5 unit=kg
